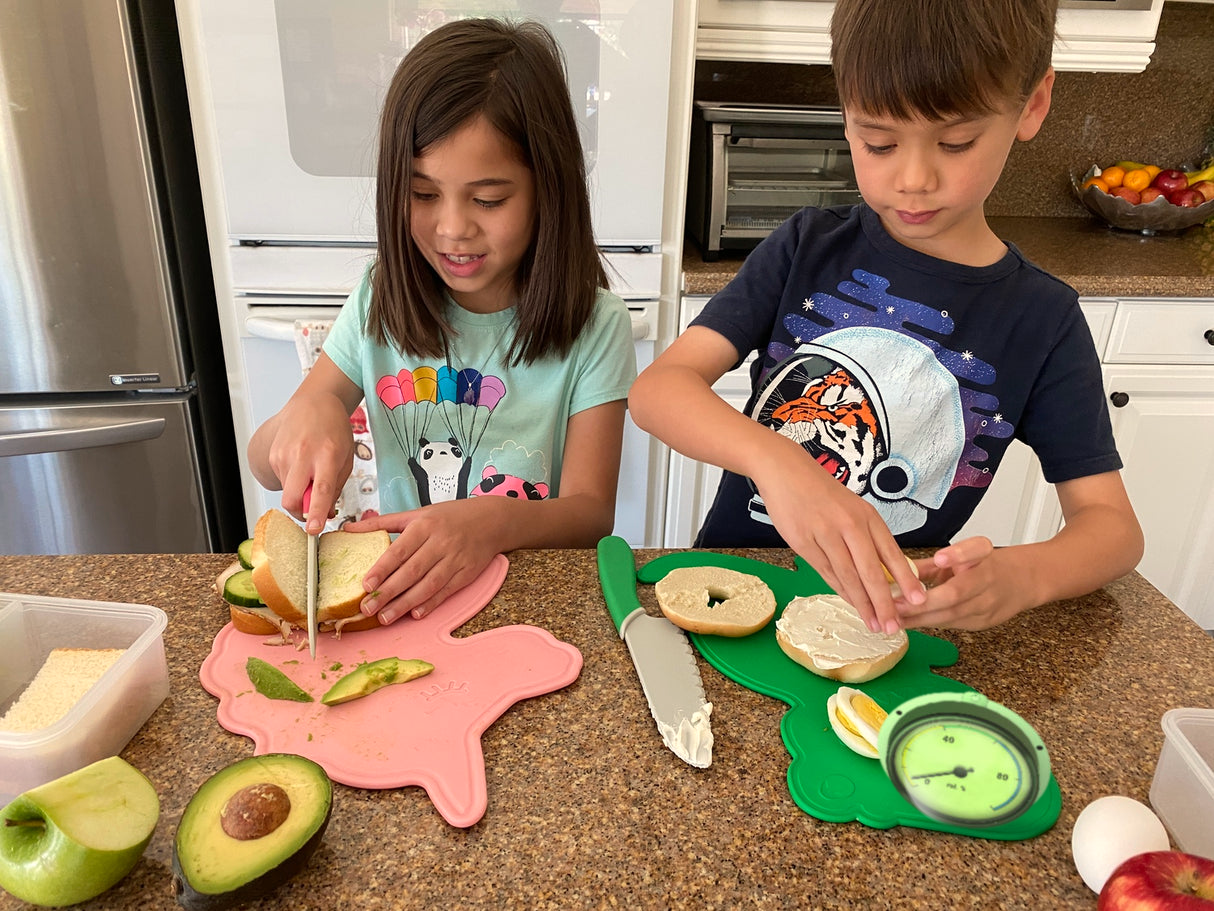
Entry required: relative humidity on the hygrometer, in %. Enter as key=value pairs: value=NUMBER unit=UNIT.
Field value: value=5 unit=%
